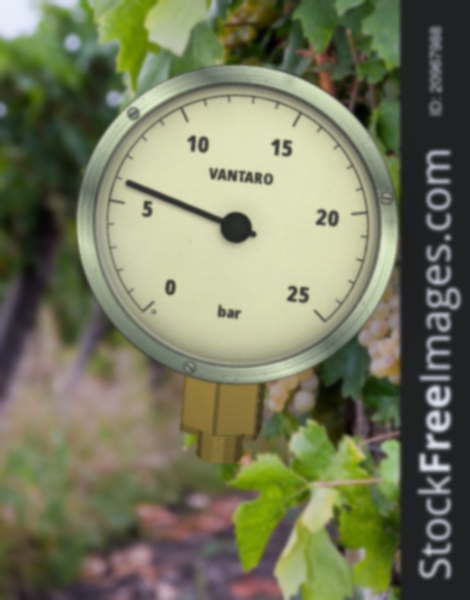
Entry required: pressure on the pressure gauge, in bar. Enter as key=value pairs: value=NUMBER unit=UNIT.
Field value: value=6 unit=bar
